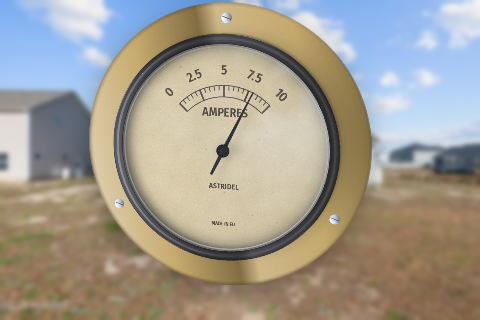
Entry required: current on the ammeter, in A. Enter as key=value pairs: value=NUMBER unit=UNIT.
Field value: value=8 unit=A
